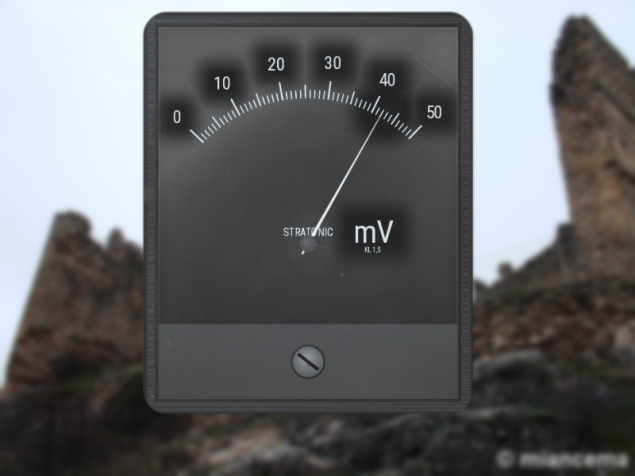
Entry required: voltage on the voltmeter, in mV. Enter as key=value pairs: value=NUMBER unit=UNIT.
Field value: value=42 unit=mV
